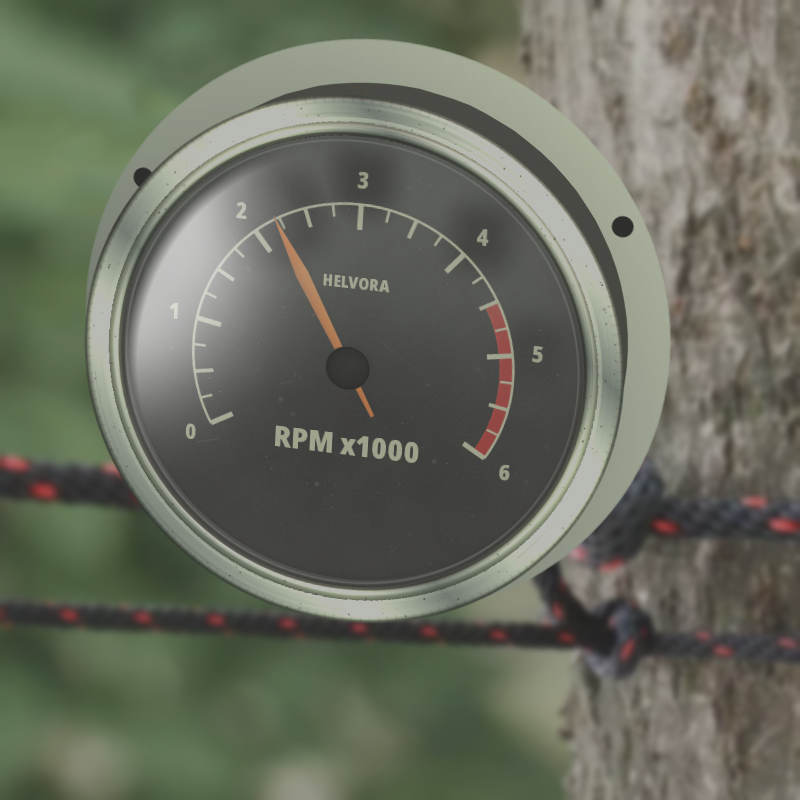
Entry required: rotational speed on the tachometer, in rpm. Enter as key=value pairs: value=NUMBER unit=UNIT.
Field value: value=2250 unit=rpm
